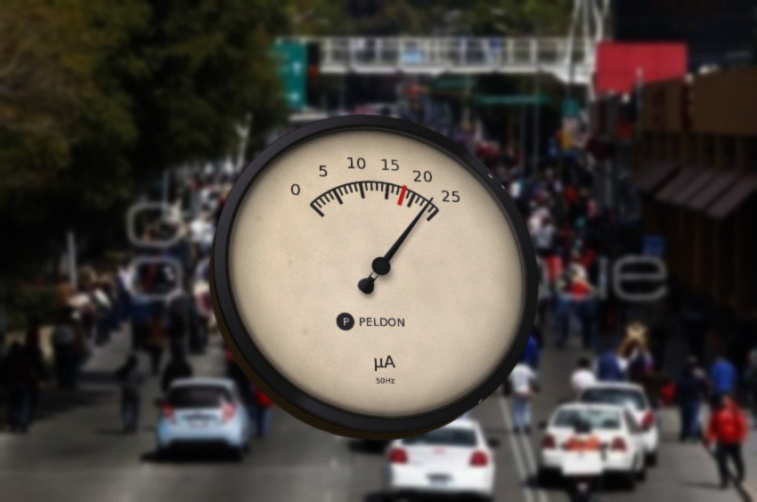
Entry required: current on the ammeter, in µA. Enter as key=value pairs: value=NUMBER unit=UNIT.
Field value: value=23 unit=µA
